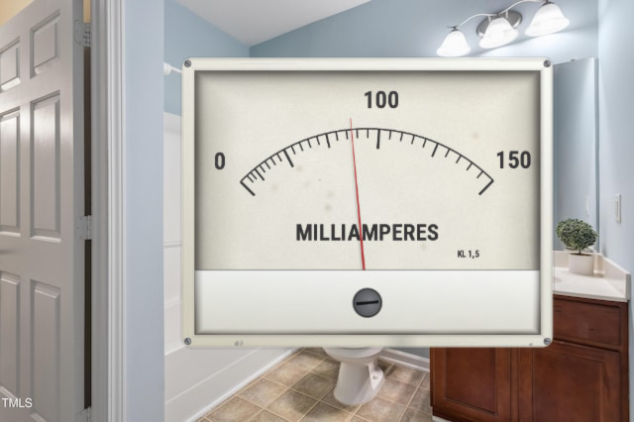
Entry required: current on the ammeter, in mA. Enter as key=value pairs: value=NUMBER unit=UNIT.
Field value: value=87.5 unit=mA
